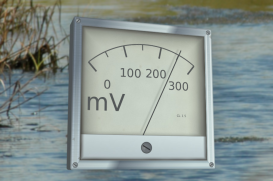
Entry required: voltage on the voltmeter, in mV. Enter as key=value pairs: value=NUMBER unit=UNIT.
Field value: value=250 unit=mV
